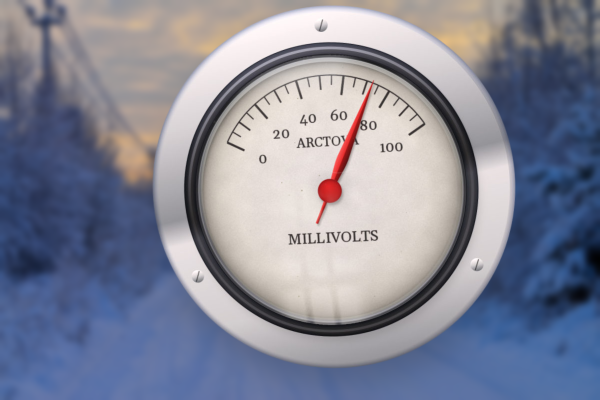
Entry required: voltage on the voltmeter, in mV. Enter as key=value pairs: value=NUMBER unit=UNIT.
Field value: value=72.5 unit=mV
